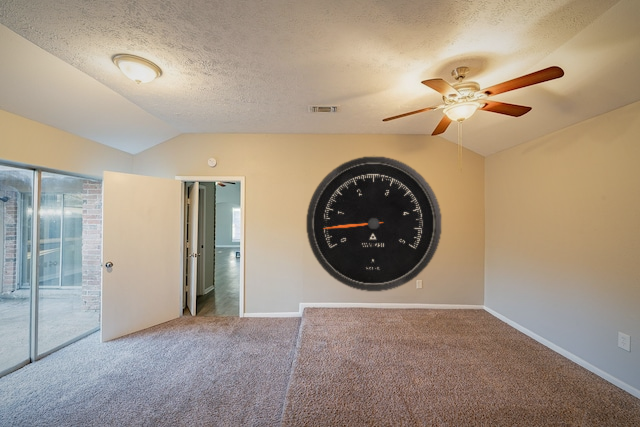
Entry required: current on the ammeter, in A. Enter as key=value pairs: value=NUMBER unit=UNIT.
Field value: value=0.5 unit=A
